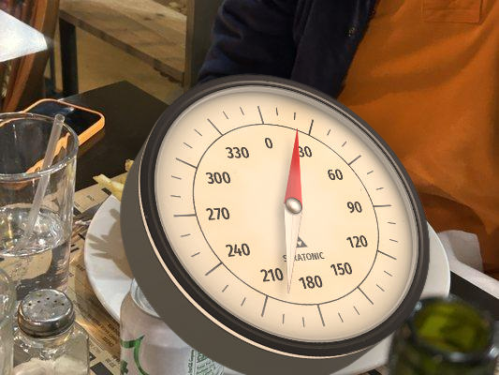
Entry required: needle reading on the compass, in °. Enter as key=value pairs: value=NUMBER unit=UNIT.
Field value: value=20 unit=°
